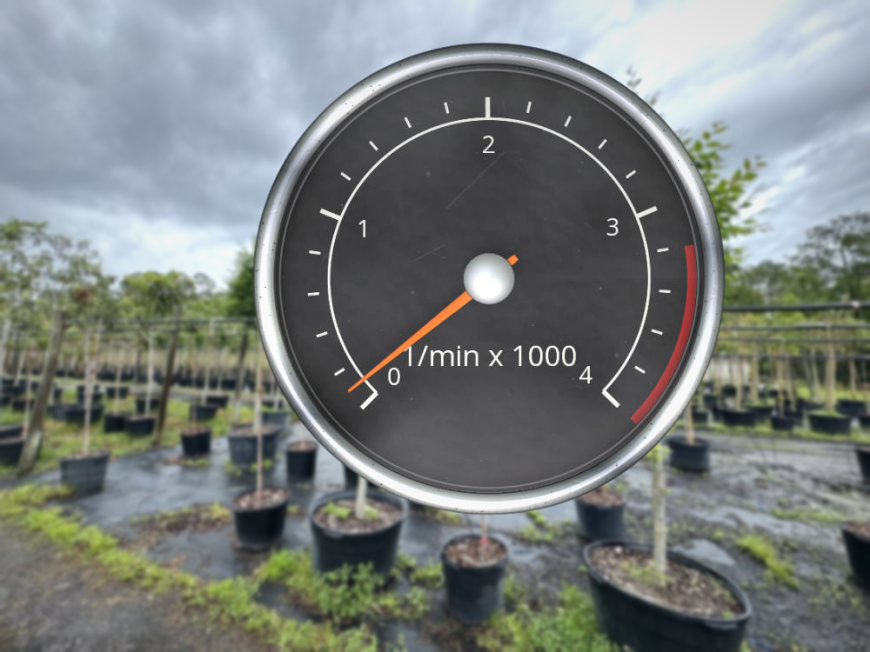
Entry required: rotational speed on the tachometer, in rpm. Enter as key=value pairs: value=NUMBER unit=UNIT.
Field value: value=100 unit=rpm
